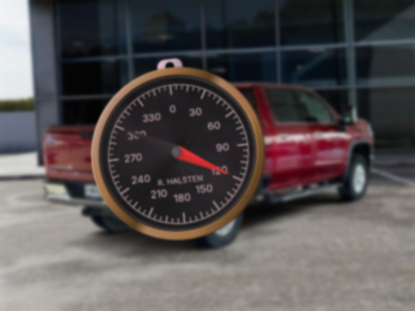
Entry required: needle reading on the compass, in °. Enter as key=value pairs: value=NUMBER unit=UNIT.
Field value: value=120 unit=°
